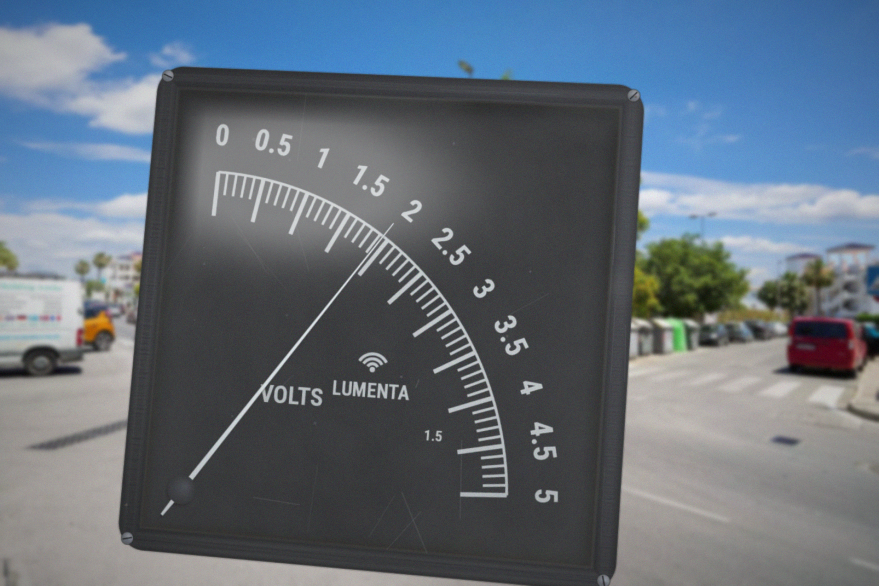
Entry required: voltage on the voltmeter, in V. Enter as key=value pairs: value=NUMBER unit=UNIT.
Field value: value=1.95 unit=V
